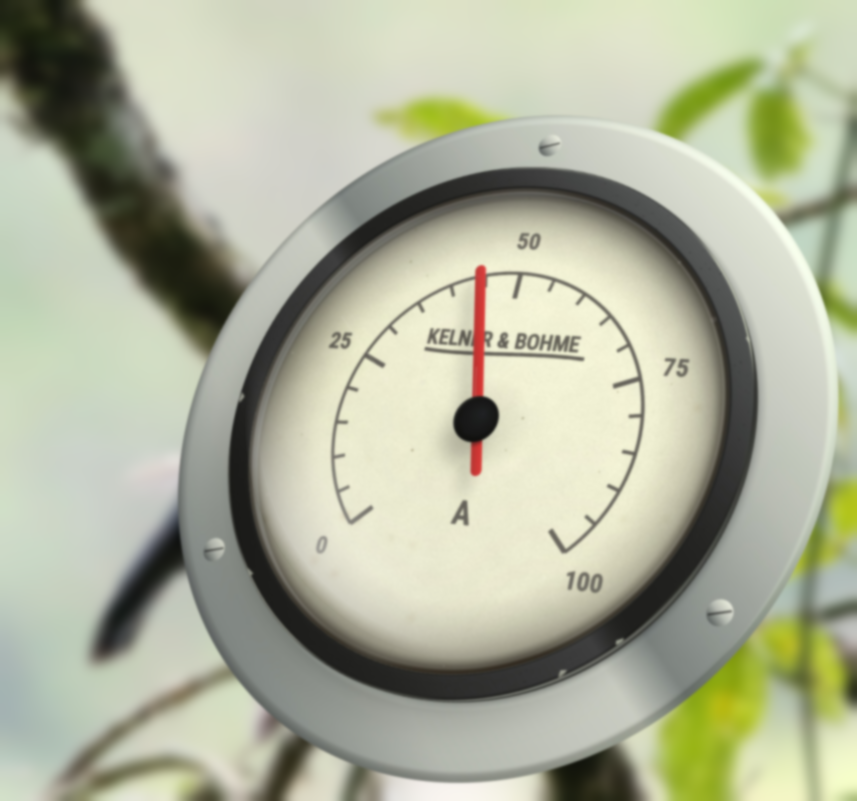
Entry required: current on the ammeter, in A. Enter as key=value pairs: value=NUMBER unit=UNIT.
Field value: value=45 unit=A
